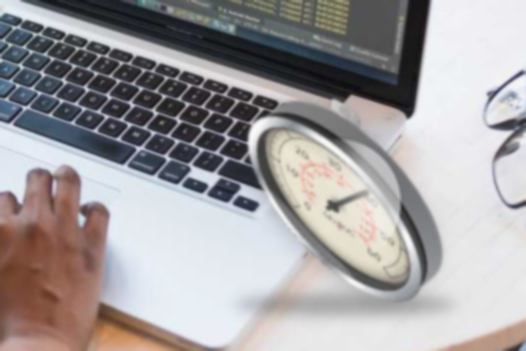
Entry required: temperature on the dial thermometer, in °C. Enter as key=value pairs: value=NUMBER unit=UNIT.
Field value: value=38 unit=°C
